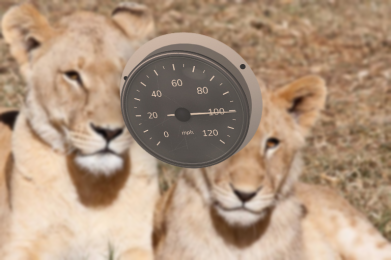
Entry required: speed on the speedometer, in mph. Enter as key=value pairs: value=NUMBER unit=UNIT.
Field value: value=100 unit=mph
